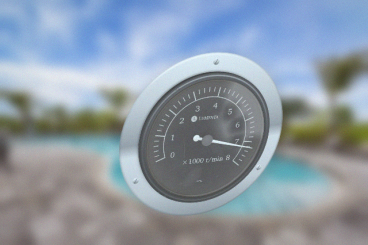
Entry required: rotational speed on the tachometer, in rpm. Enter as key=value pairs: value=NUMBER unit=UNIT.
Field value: value=7200 unit=rpm
